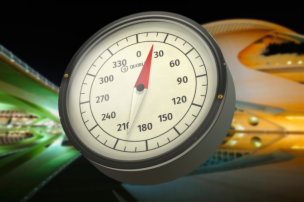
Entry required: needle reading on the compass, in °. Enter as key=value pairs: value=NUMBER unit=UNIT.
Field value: value=20 unit=°
